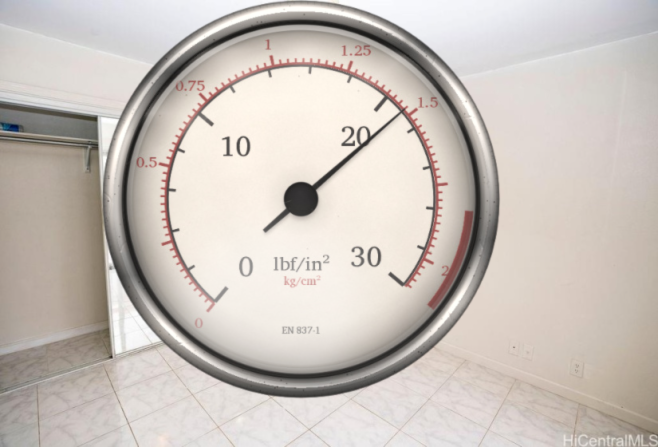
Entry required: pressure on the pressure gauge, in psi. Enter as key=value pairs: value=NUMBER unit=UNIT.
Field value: value=21 unit=psi
